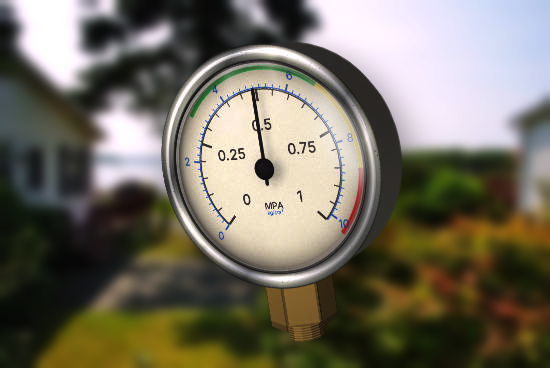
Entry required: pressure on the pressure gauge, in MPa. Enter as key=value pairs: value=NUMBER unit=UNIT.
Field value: value=0.5 unit=MPa
